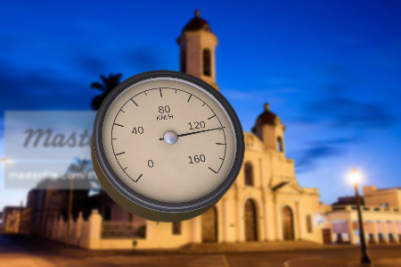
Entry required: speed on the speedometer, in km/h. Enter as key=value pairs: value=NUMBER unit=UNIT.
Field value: value=130 unit=km/h
